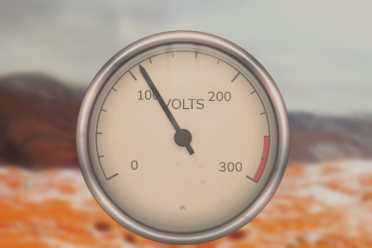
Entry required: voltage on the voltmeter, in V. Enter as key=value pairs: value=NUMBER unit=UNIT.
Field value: value=110 unit=V
